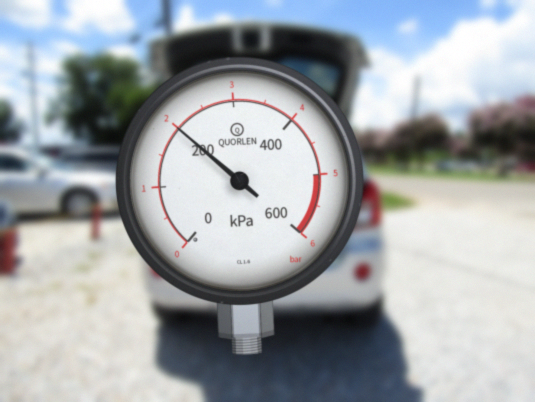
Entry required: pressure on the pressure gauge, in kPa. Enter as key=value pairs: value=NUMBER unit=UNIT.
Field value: value=200 unit=kPa
